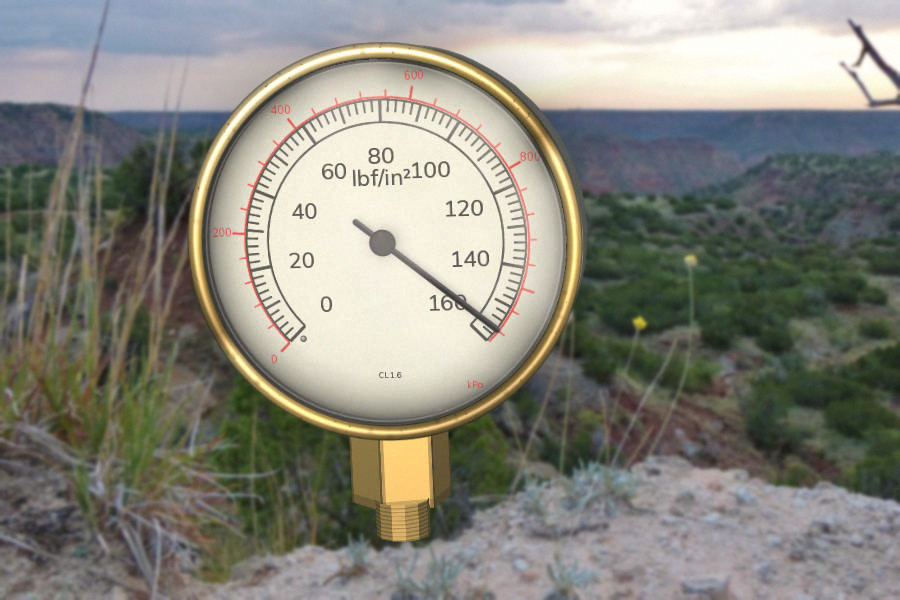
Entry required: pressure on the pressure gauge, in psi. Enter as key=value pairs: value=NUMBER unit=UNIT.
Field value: value=156 unit=psi
